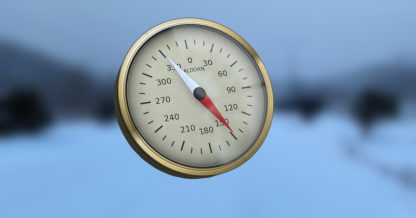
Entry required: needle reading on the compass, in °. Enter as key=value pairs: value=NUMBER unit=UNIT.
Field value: value=150 unit=°
